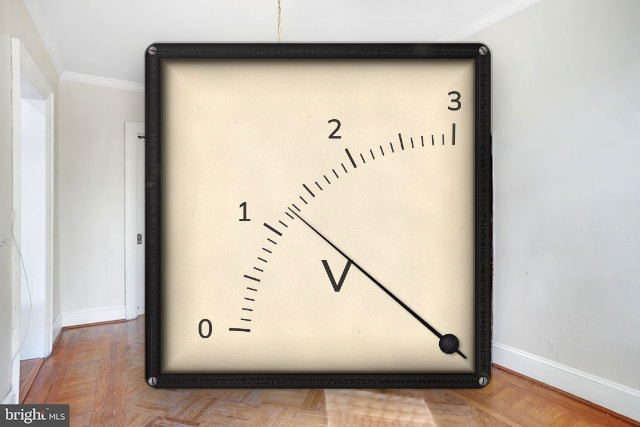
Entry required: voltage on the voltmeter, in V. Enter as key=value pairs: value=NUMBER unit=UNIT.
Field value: value=1.25 unit=V
